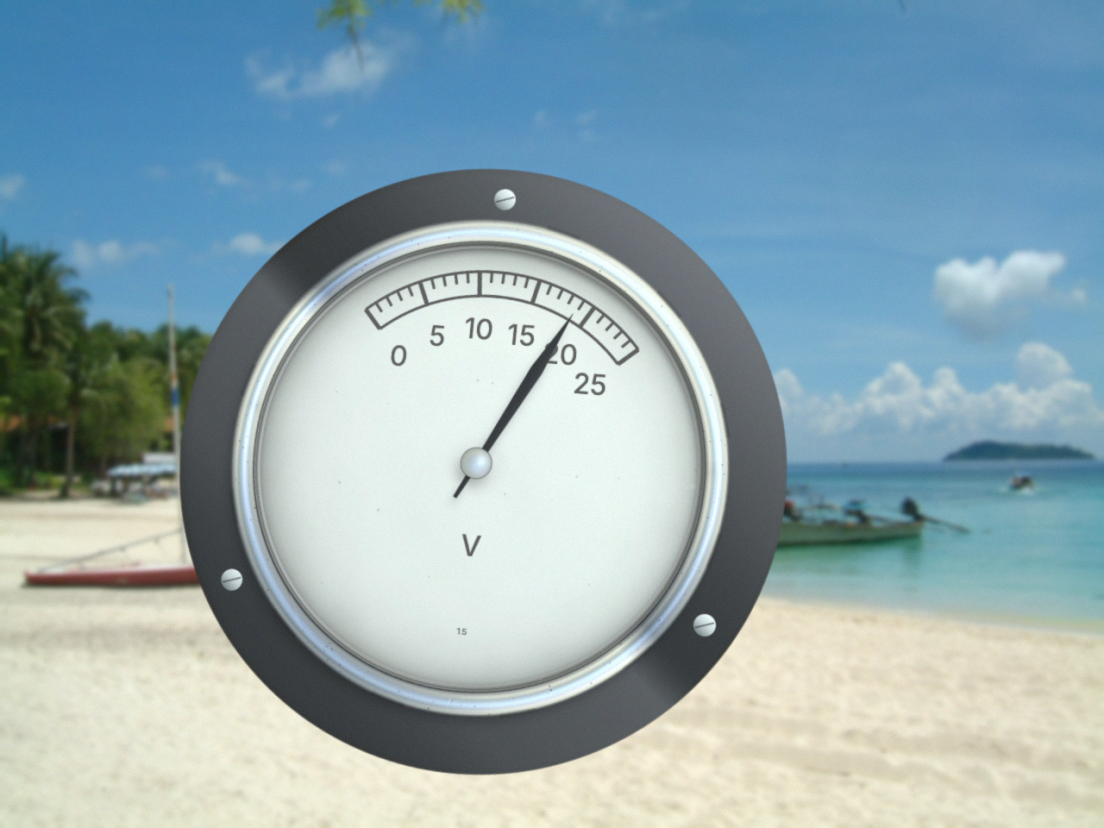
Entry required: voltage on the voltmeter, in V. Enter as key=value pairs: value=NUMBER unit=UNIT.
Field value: value=19 unit=V
